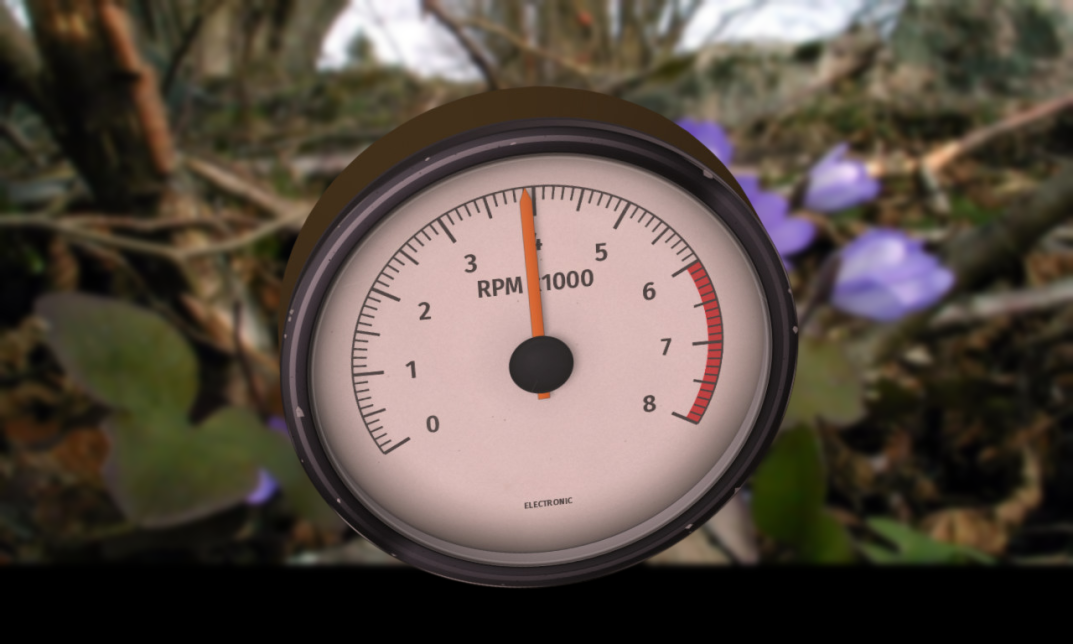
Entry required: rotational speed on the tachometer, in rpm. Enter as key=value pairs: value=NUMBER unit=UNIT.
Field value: value=3900 unit=rpm
